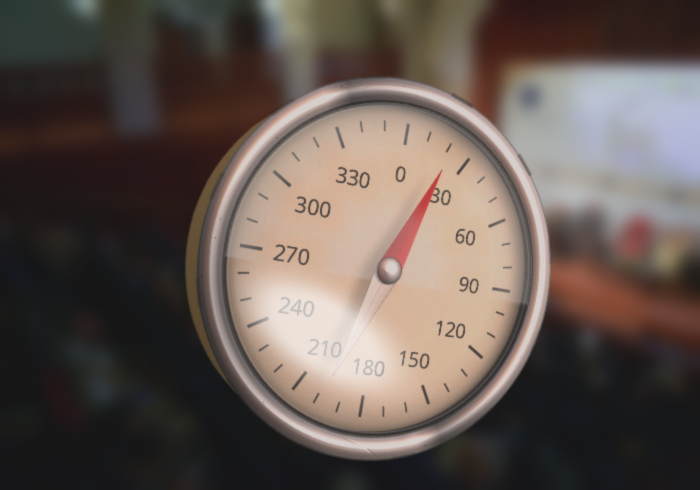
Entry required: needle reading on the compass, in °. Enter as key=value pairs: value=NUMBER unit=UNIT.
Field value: value=20 unit=°
